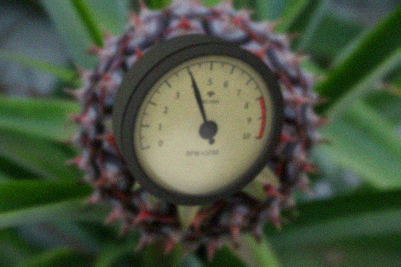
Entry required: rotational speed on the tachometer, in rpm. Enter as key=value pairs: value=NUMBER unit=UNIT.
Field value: value=4000 unit=rpm
